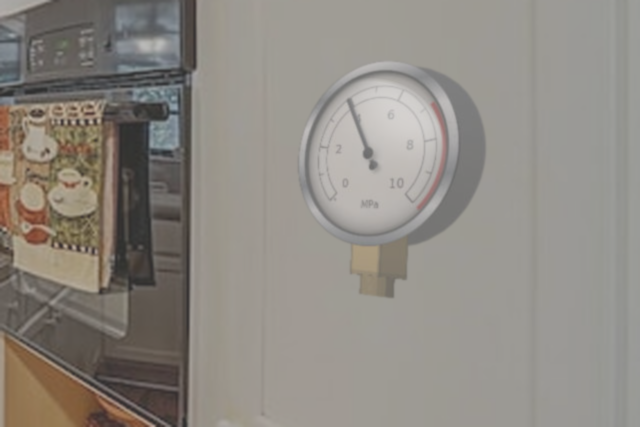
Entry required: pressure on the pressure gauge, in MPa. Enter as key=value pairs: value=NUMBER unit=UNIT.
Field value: value=4 unit=MPa
